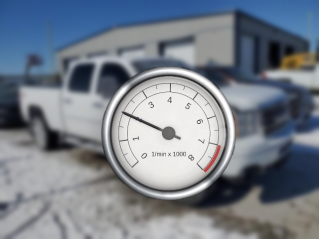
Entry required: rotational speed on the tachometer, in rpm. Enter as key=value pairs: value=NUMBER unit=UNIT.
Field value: value=2000 unit=rpm
